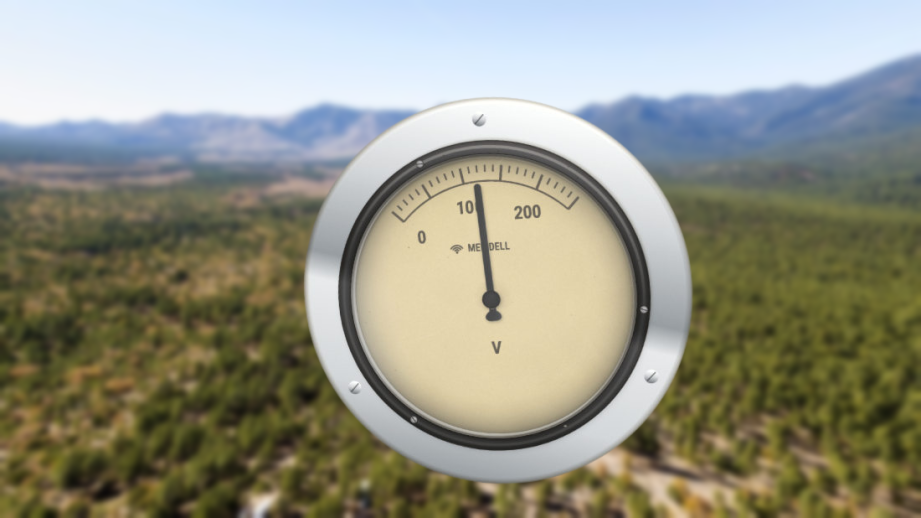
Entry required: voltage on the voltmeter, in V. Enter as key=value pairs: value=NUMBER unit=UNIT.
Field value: value=120 unit=V
